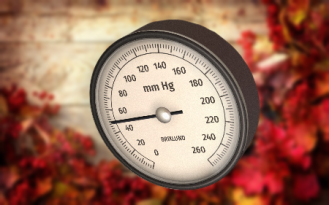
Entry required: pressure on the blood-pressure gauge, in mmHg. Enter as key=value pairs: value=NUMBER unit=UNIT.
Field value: value=50 unit=mmHg
